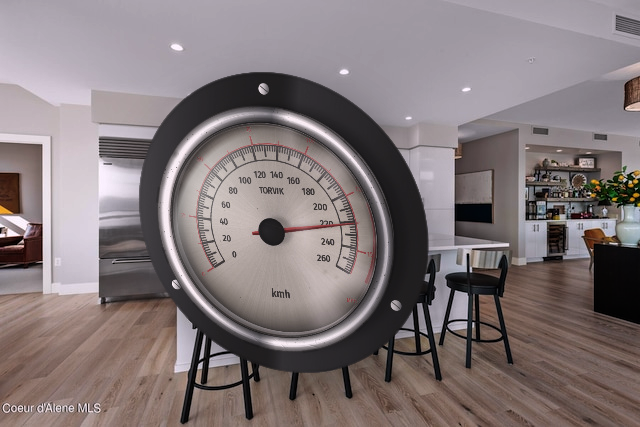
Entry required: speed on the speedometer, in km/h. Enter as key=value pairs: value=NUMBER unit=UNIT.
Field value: value=220 unit=km/h
